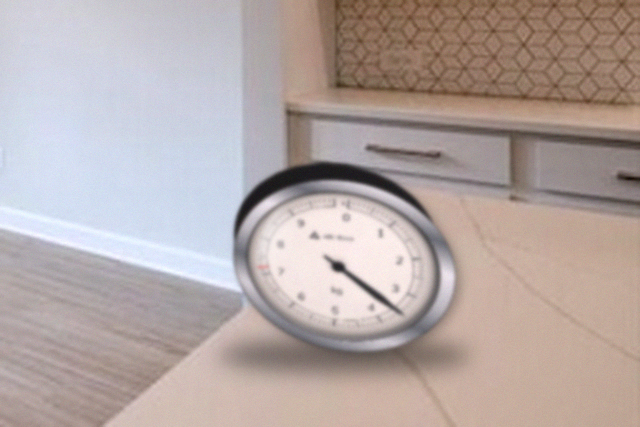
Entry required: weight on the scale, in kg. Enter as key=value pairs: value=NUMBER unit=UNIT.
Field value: value=3.5 unit=kg
